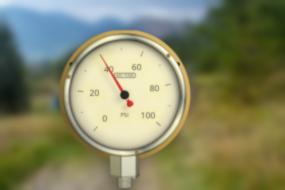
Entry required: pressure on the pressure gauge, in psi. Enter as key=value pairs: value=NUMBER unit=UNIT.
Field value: value=40 unit=psi
